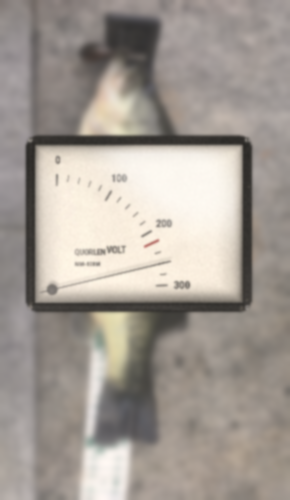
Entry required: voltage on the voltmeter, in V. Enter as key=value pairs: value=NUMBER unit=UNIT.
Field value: value=260 unit=V
